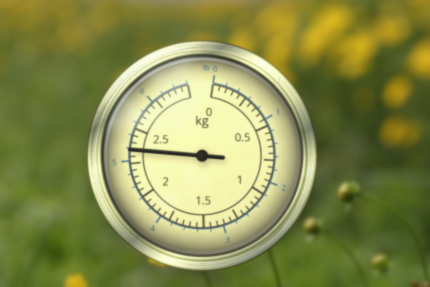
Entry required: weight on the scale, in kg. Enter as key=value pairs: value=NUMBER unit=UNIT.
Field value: value=2.35 unit=kg
